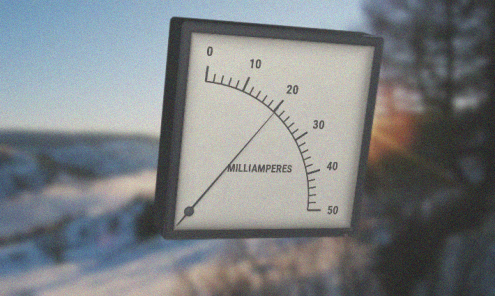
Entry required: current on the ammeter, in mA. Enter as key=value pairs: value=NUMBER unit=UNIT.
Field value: value=20 unit=mA
